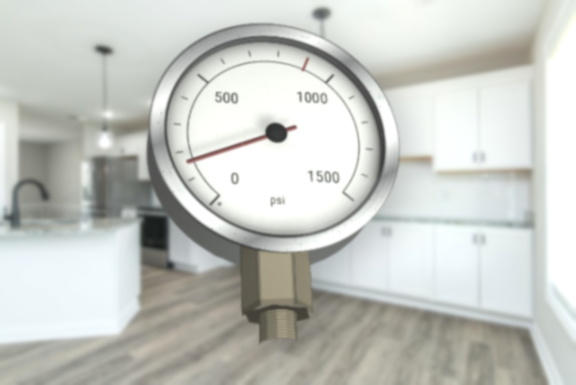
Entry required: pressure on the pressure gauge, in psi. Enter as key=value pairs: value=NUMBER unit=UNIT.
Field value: value=150 unit=psi
